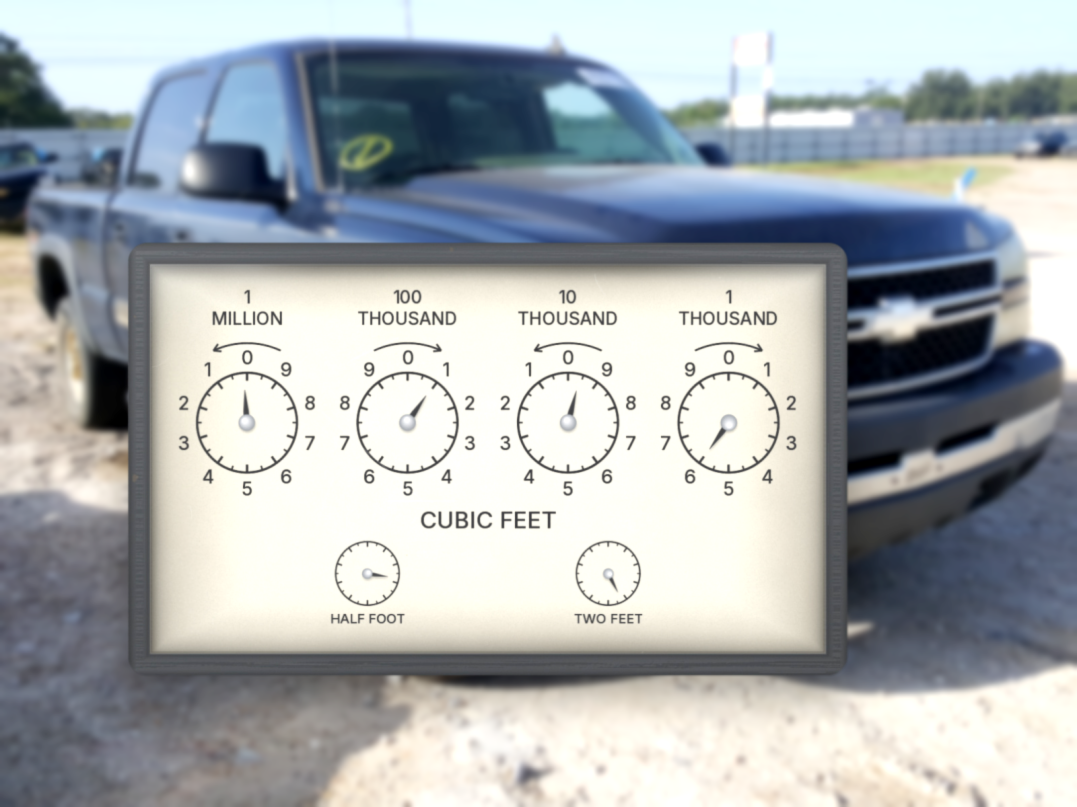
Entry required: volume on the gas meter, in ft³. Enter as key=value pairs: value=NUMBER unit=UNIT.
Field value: value=9600 unit=ft³
